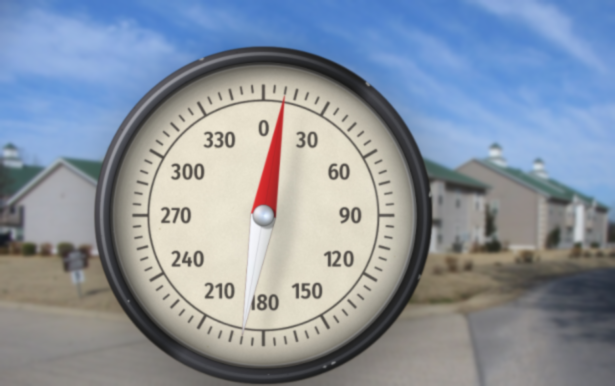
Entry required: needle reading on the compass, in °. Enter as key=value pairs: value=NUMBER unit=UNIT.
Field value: value=10 unit=°
